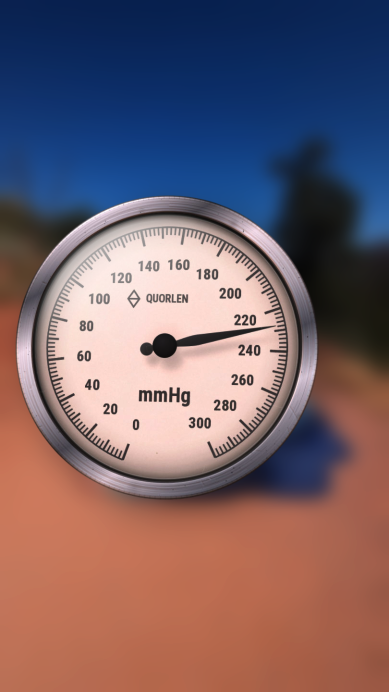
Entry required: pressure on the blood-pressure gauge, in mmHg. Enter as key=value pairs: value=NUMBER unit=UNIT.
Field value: value=228 unit=mmHg
